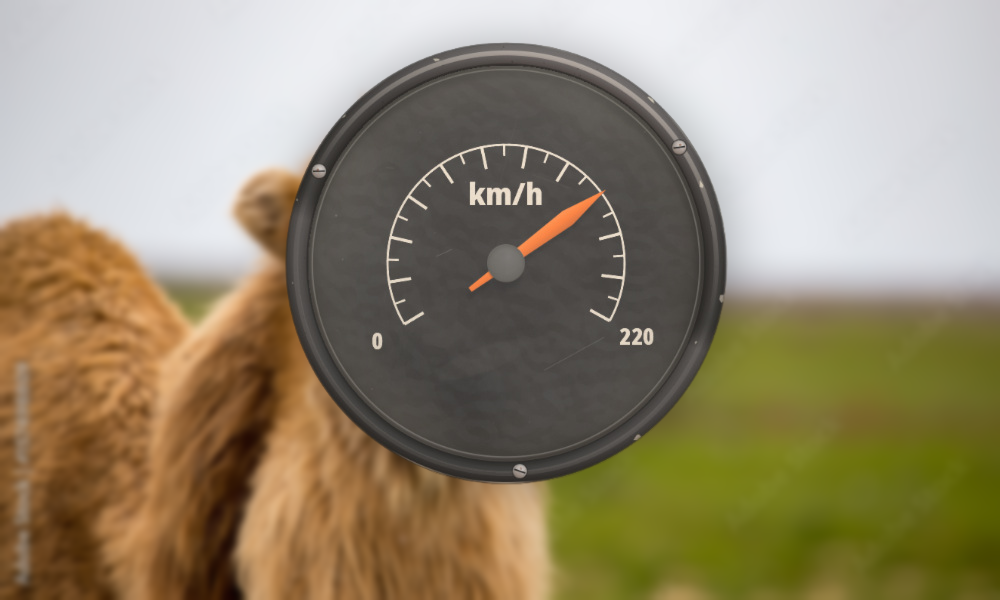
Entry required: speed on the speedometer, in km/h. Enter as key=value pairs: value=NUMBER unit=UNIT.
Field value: value=160 unit=km/h
